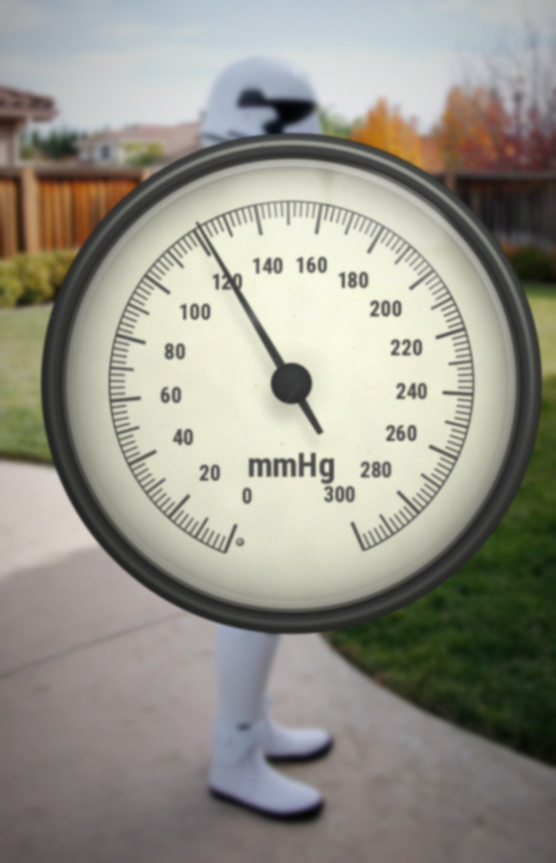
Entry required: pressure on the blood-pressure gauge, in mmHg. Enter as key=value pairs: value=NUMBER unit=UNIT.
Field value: value=122 unit=mmHg
